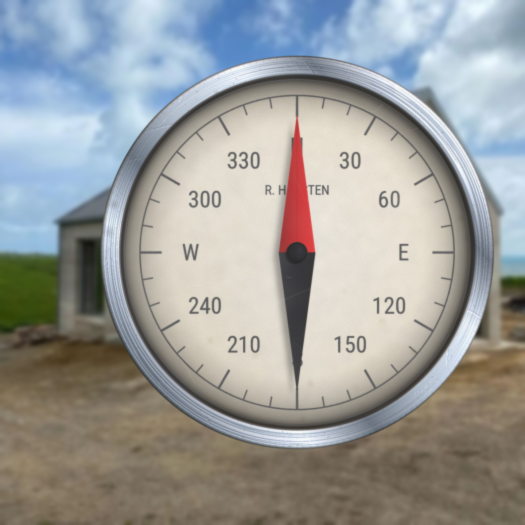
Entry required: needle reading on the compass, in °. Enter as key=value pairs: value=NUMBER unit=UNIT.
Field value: value=0 unit=°
